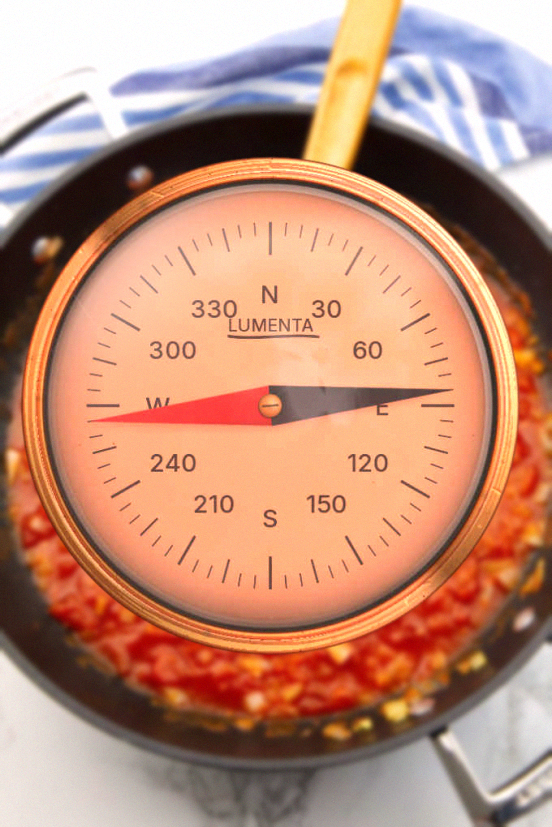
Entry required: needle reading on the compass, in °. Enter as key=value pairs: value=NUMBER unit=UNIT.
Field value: value=265 unit=°
